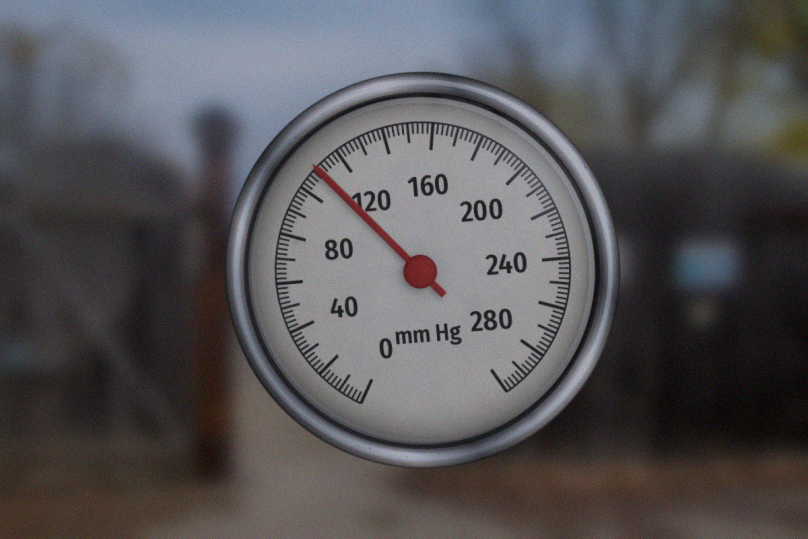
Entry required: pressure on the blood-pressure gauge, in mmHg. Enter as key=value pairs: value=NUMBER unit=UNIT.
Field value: value=110 unit=mmHg
